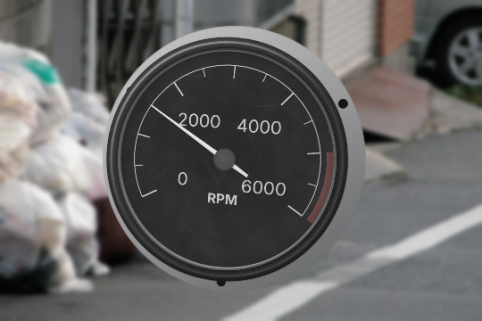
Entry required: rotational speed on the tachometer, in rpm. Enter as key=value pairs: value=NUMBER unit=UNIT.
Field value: value=1500 unit=rpm
